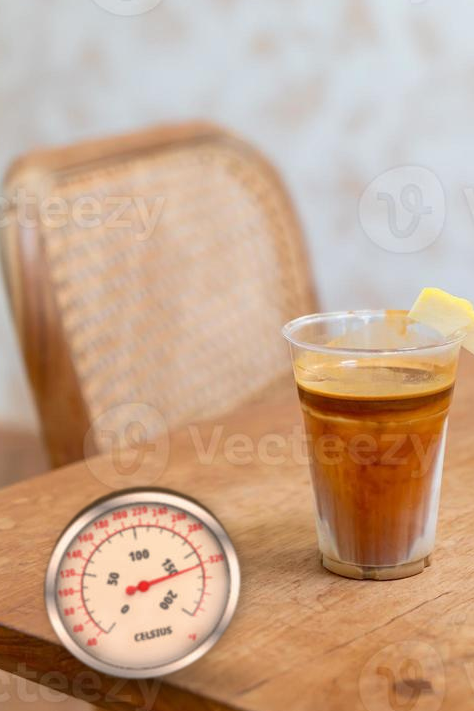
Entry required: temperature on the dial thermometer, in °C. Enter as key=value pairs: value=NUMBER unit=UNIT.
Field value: value=160 unit=°C
